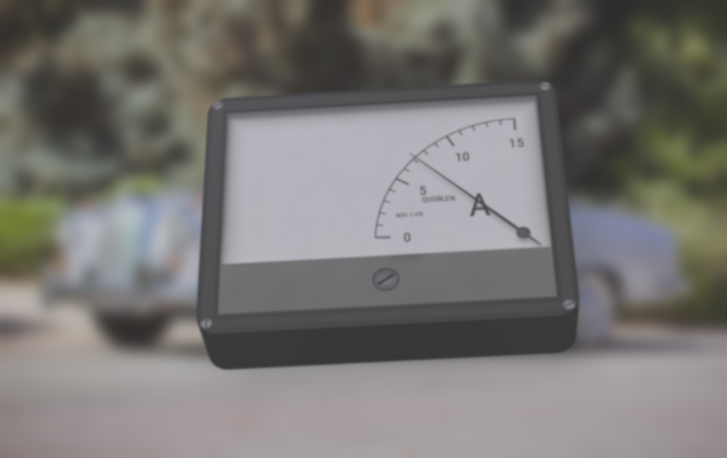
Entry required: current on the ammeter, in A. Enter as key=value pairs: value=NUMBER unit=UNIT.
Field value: value=7 unit=A
